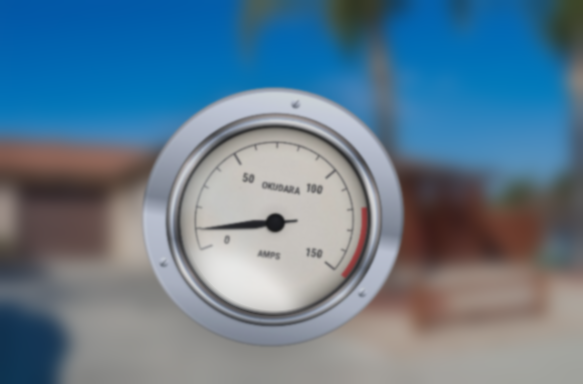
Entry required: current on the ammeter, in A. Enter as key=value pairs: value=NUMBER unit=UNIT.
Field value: value=10 unit=A
